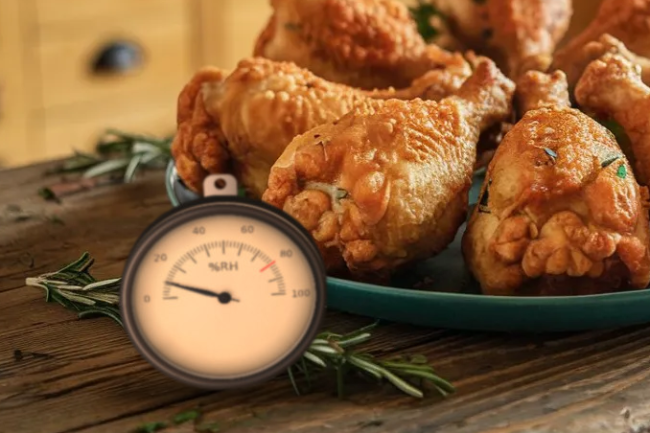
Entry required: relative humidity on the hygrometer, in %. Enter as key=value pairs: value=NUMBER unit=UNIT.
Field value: value=10 unit=%
